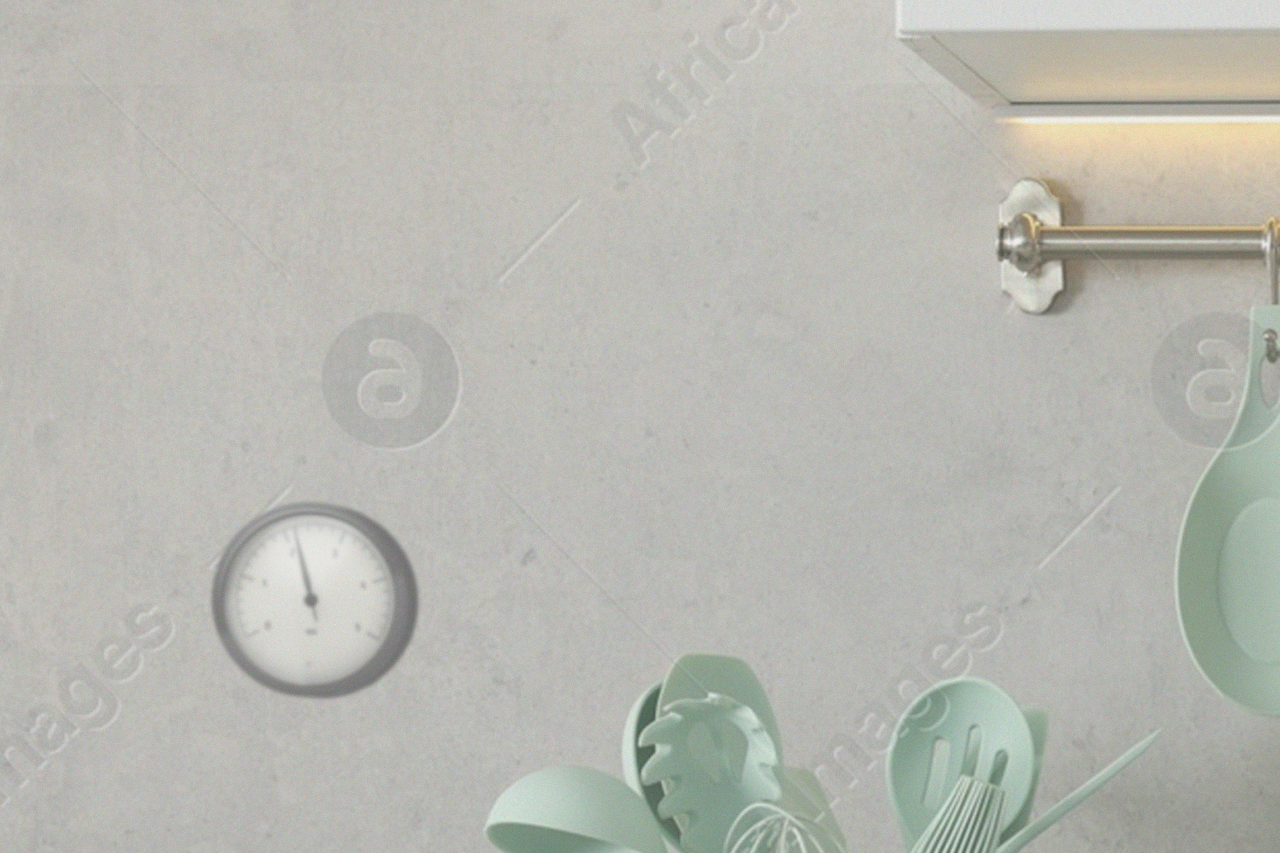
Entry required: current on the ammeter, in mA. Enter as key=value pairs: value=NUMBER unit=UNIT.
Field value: value=2.2 unit=mA
